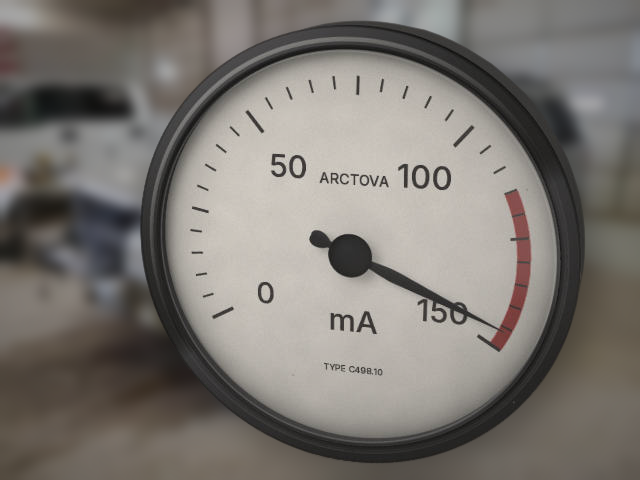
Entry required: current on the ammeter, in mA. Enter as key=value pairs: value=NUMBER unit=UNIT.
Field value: value=145 unit=mA
